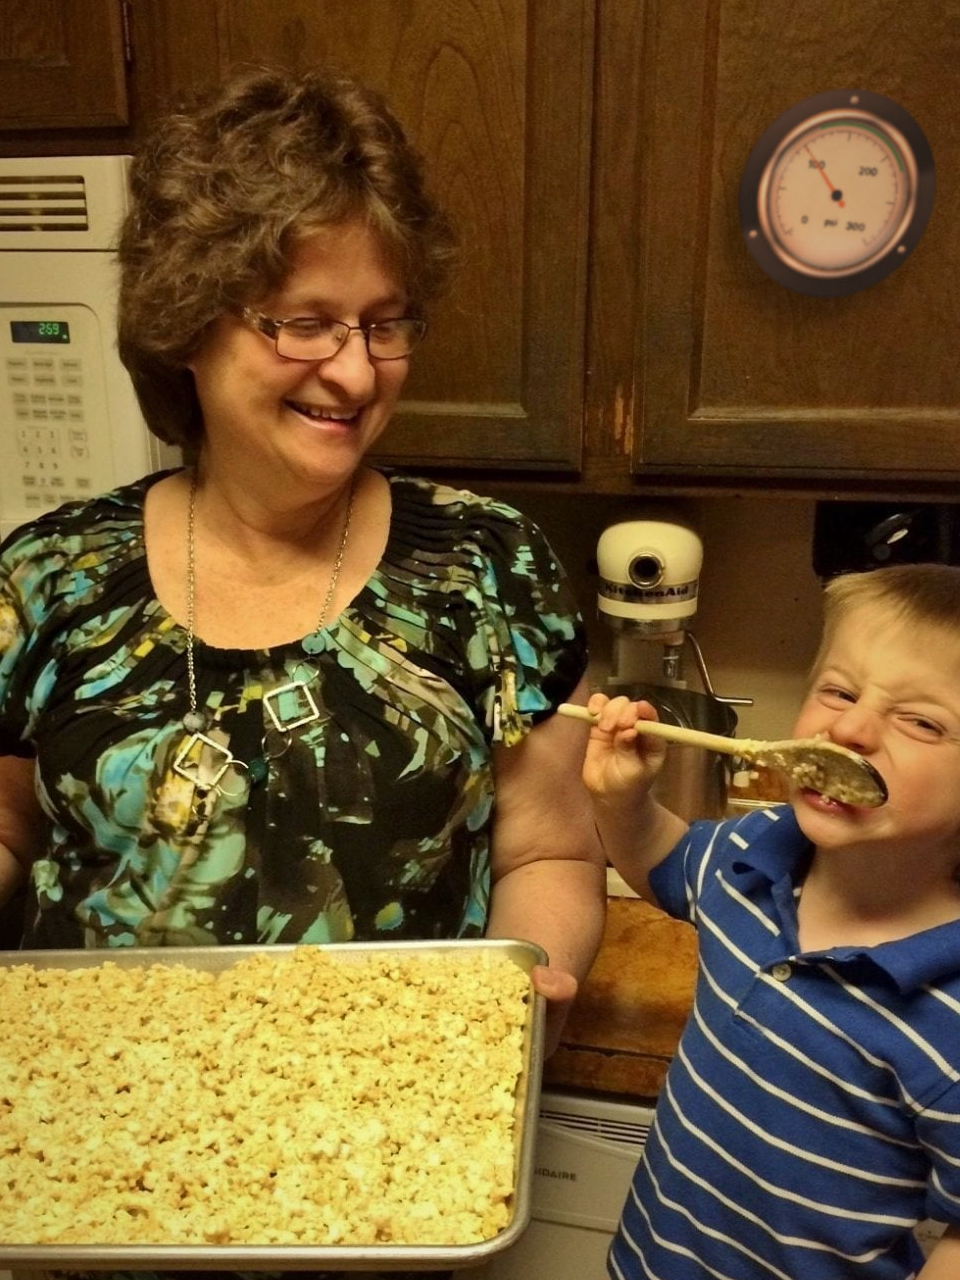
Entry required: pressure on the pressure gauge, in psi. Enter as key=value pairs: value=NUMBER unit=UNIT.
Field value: value=100 unit=psi
